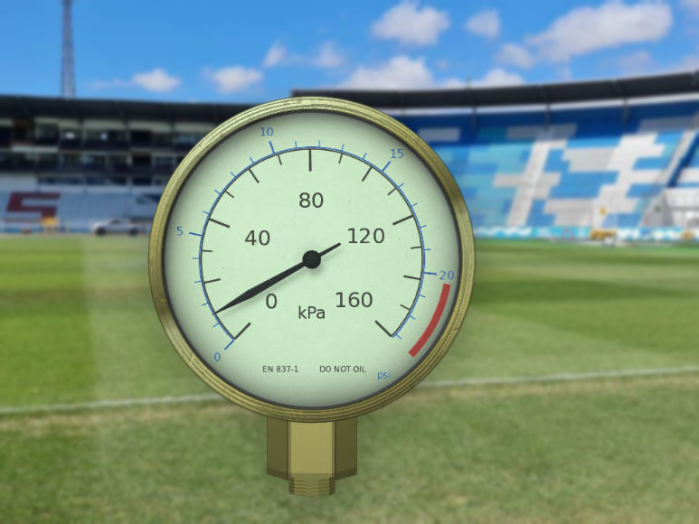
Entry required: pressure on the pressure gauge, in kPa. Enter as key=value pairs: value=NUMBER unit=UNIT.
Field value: value=10 unit=kPa
